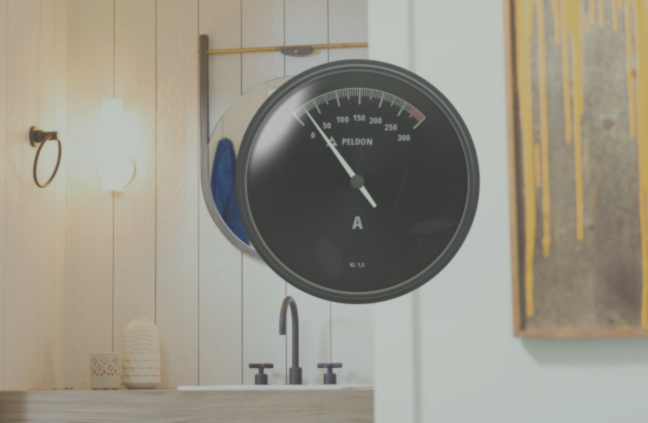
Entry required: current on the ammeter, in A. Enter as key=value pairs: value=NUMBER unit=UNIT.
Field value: value=25 unit=A
